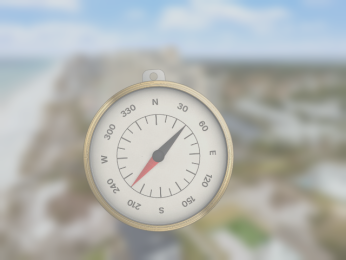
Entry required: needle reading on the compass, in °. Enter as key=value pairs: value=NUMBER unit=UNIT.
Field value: value=225 unit=°
